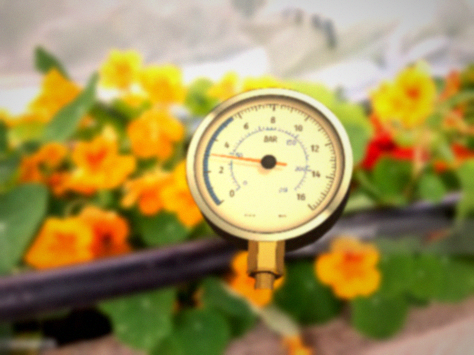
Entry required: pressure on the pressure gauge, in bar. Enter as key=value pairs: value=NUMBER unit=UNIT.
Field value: value=3 unit=bar
